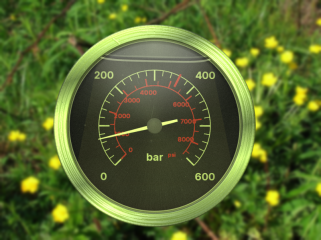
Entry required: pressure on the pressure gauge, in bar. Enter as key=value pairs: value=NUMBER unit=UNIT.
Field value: value=70 unit=bar
